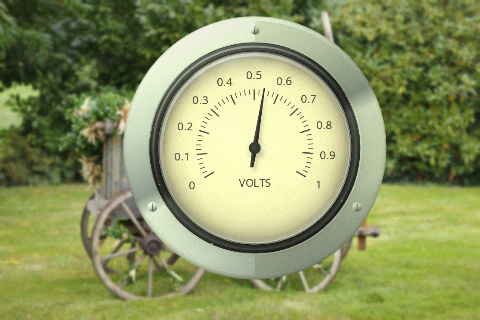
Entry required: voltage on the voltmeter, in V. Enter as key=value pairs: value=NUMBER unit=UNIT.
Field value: value=0.54 unit=V
